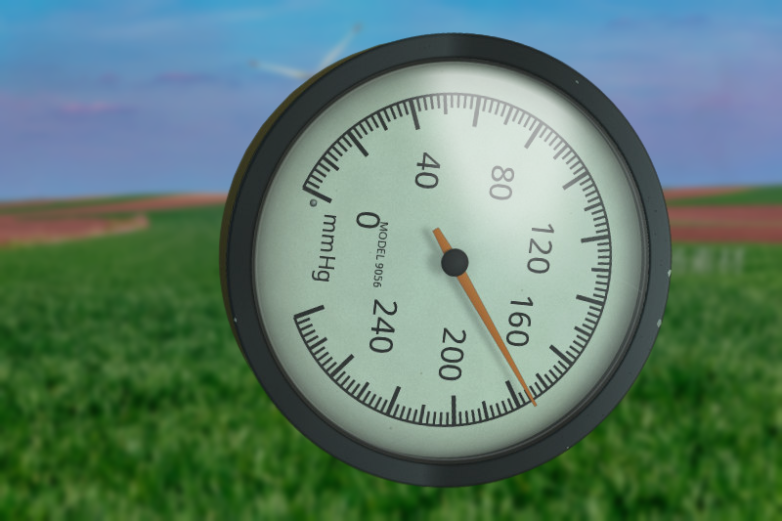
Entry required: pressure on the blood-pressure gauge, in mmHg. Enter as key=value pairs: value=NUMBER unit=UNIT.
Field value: value=176 unit=mmHg
